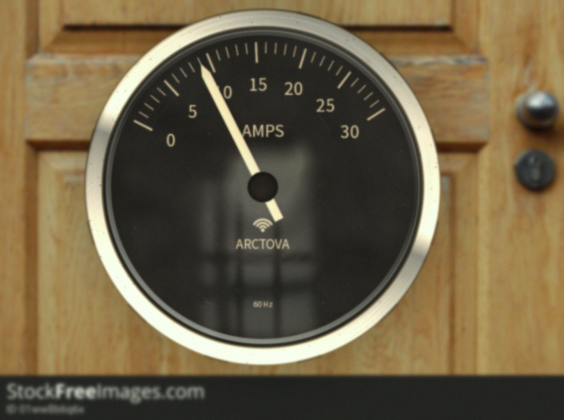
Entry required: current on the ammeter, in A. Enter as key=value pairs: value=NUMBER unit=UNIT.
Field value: value=9 unit=A
